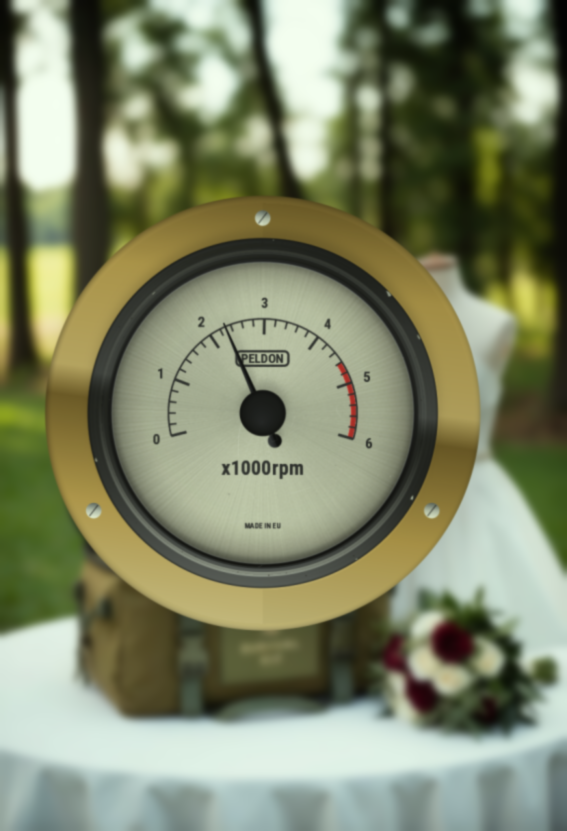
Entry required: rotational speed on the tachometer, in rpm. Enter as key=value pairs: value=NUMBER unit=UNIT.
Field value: value=2300 unit=rpm
